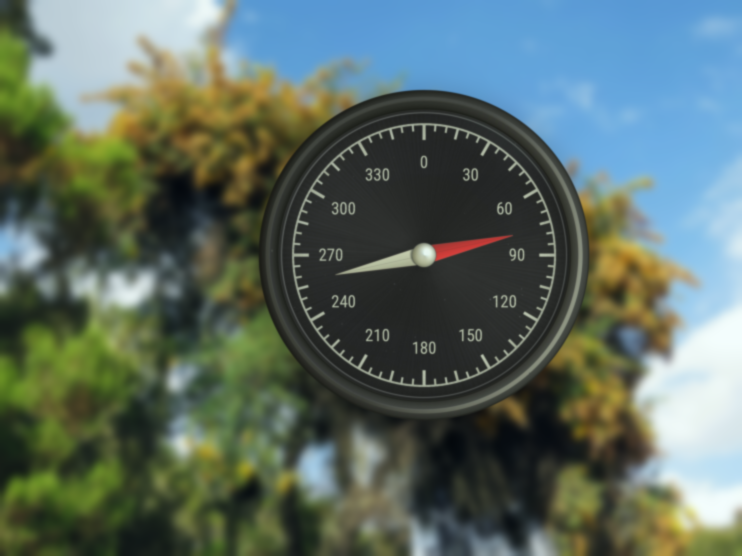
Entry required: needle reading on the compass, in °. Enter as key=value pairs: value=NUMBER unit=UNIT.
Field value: value=77.5 unit=°
